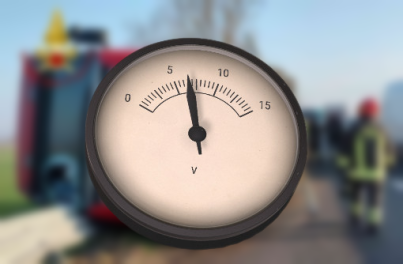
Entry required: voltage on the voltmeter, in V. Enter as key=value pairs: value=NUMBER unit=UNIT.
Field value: value=6.5 unit=V
